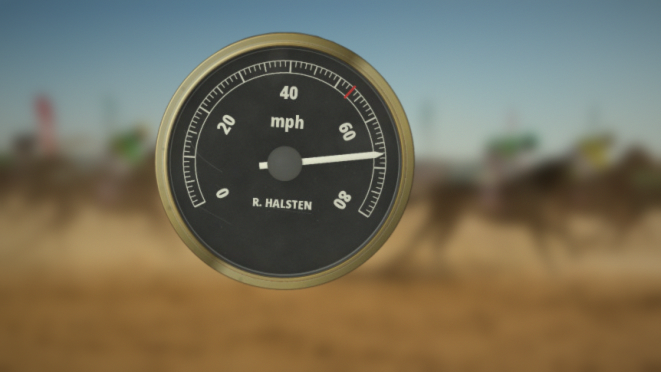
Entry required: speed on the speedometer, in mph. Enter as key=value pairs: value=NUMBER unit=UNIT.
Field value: value=67 unit=mph
